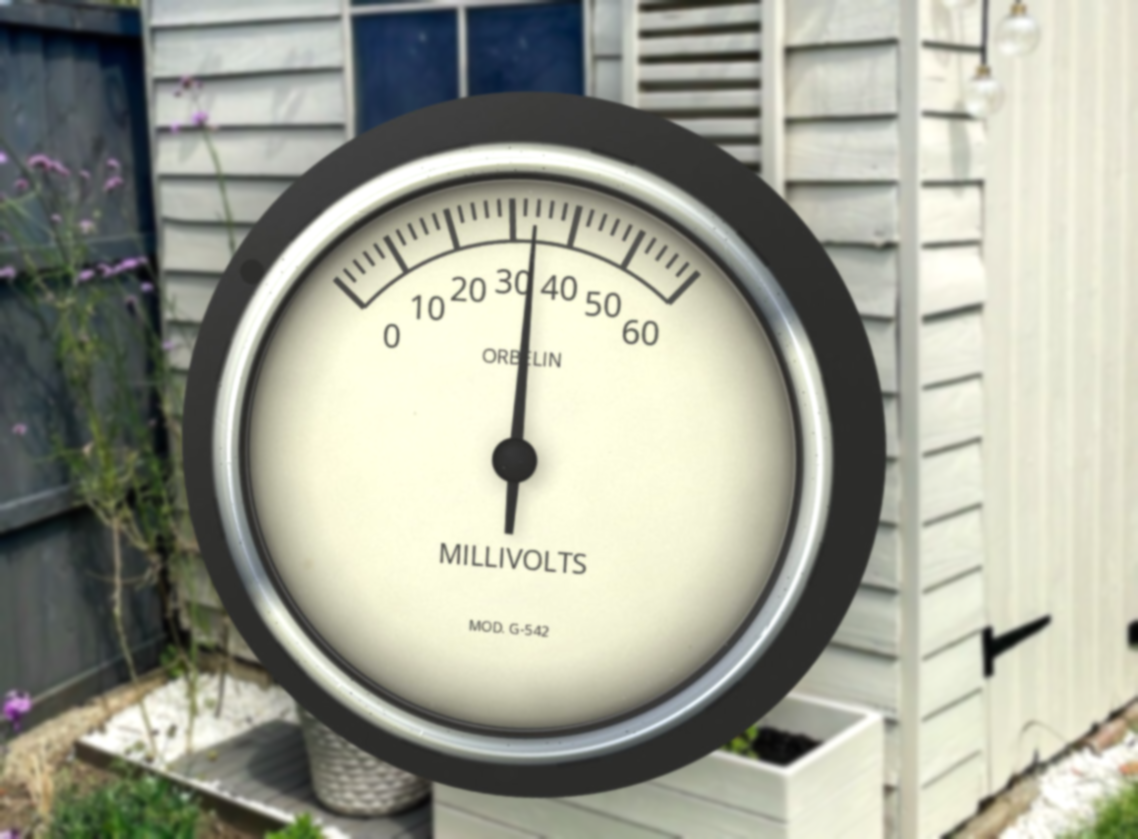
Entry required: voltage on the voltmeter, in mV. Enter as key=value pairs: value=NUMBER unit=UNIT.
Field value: value=34 unit=mV
